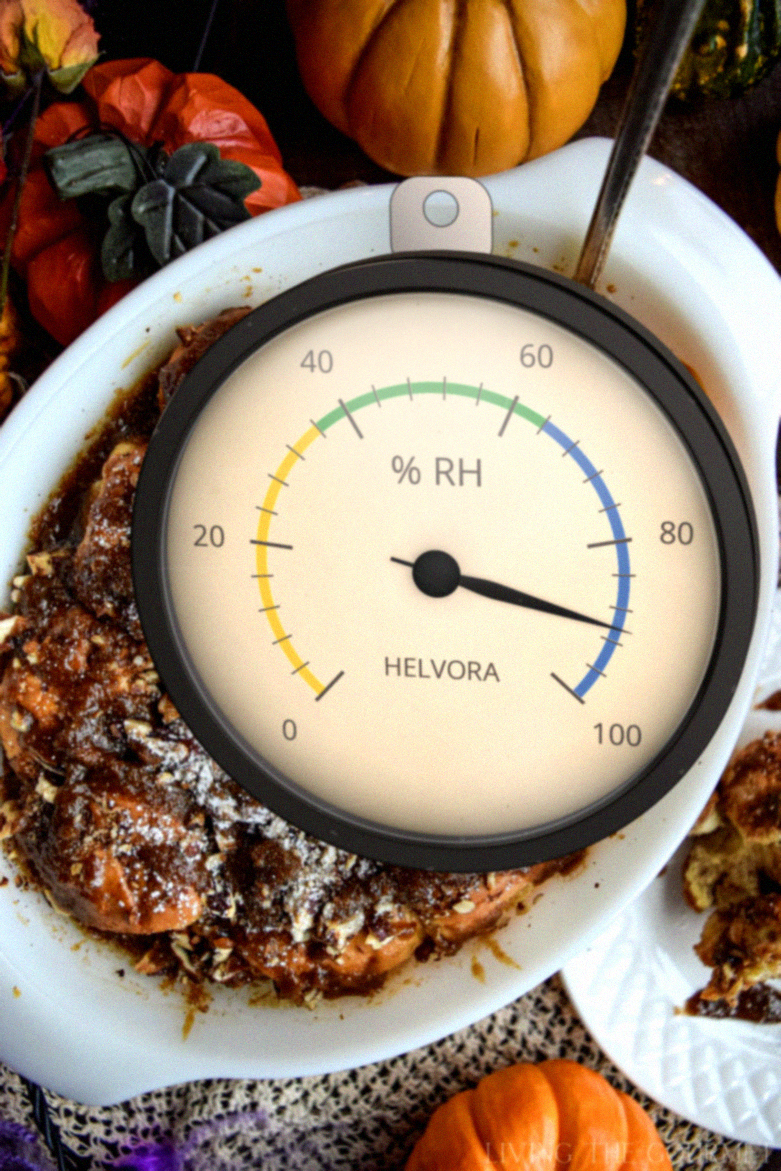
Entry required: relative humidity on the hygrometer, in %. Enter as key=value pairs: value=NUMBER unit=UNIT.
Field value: value=90 unit=%
